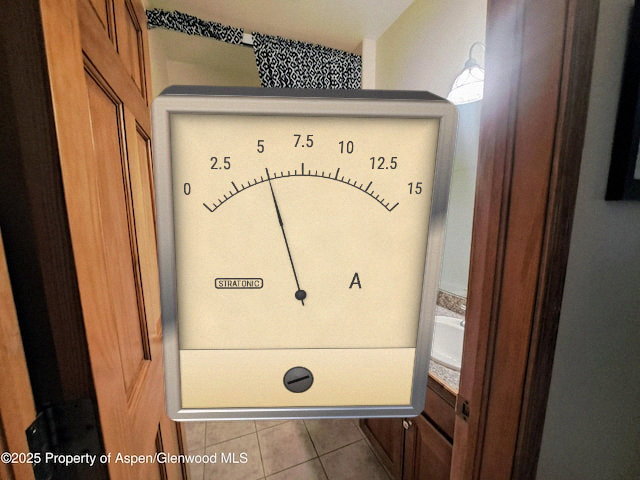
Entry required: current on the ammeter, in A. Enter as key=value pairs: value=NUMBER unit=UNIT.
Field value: value=5 unit=A
